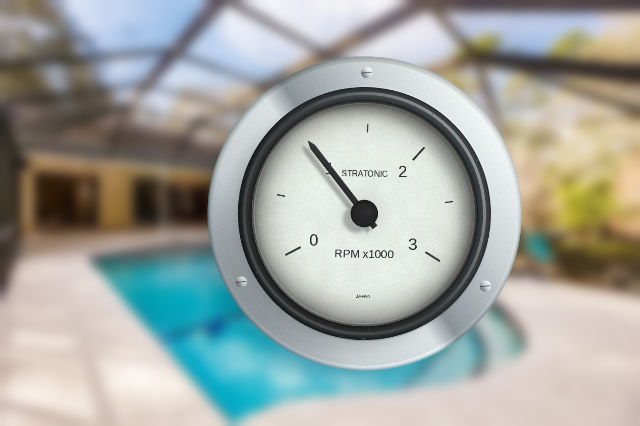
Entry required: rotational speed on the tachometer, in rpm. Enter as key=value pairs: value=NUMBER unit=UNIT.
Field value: value=1000 unit=rpm
